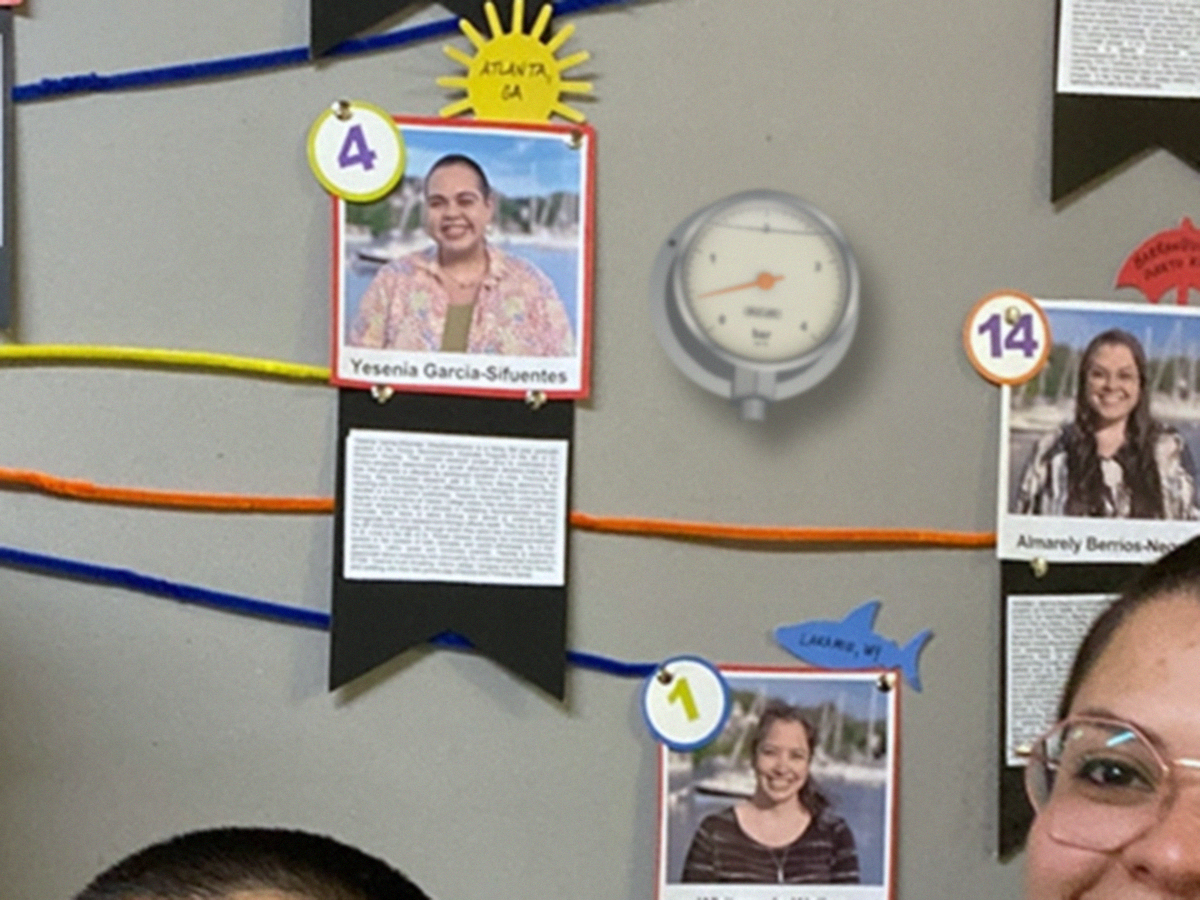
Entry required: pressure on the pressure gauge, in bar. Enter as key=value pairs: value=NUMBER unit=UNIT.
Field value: value=0.4 unit=bar
